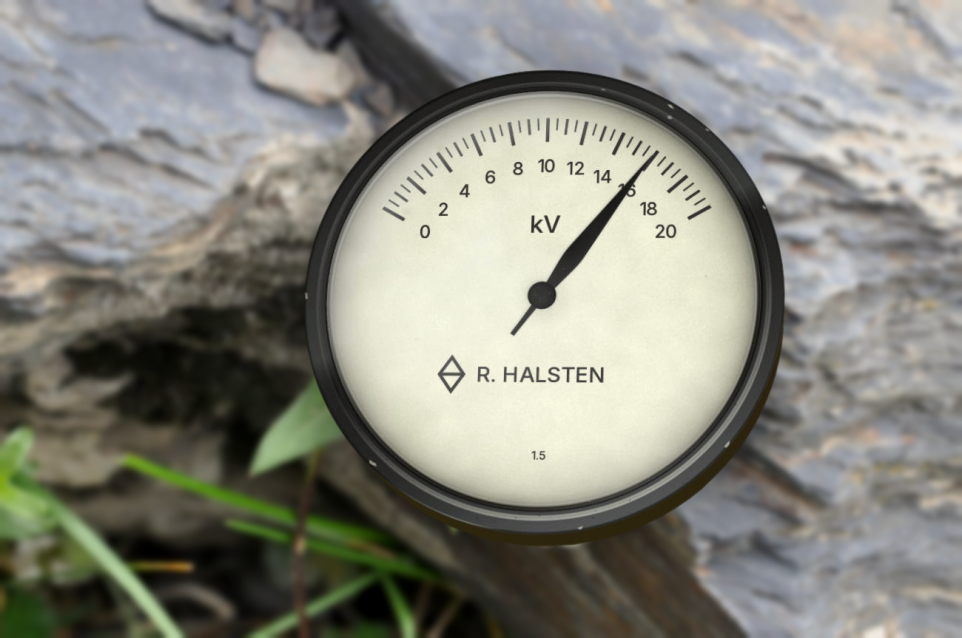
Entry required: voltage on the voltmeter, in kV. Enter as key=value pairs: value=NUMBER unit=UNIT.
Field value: value=16 unit=kV
